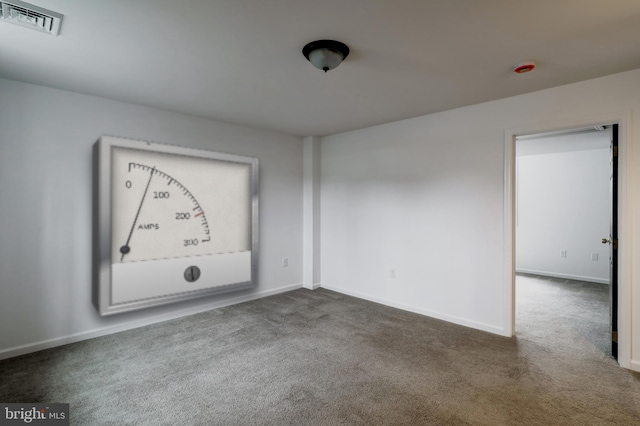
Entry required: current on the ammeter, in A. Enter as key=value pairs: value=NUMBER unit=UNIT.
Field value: value=50 unit=A
